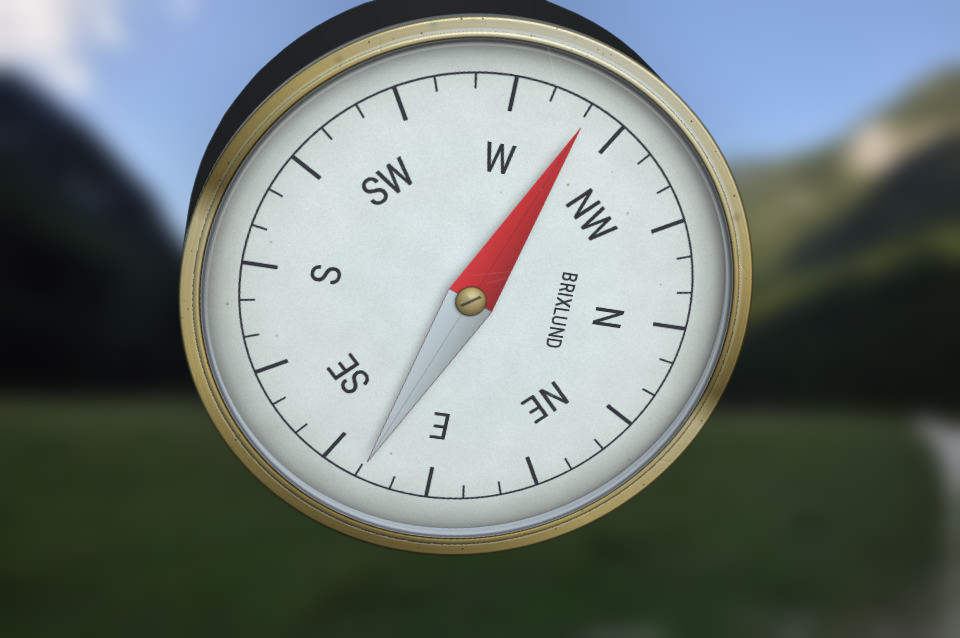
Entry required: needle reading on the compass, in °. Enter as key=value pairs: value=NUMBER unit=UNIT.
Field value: value=290 unit=°
